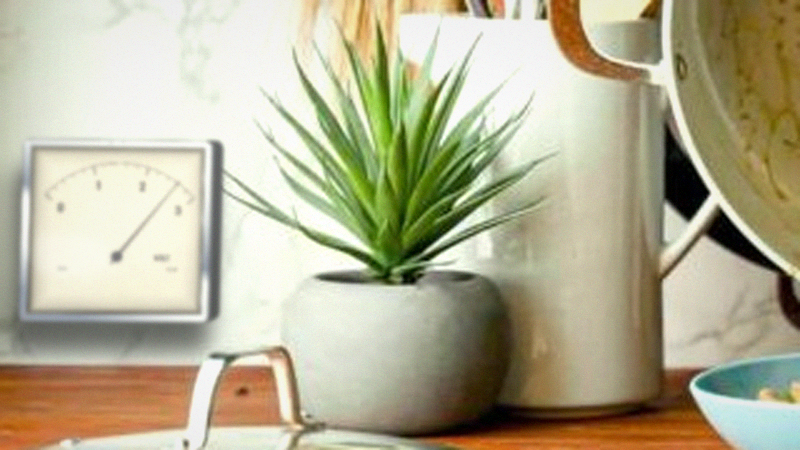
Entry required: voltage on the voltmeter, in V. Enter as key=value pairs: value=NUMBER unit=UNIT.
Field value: value=2.6 unit=V
